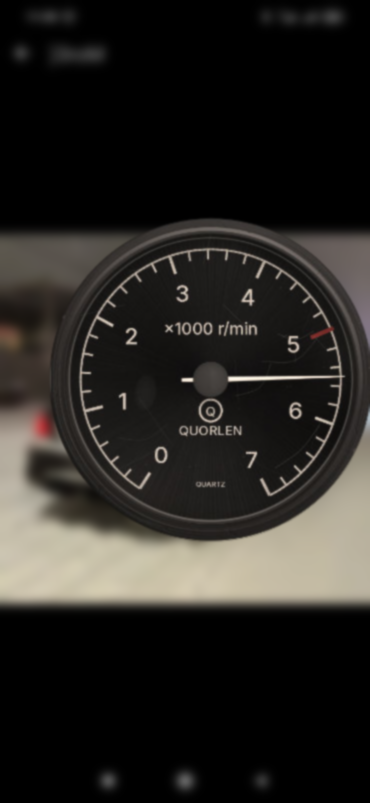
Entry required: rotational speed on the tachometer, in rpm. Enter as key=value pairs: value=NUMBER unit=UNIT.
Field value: value=5500 unit=rpm
